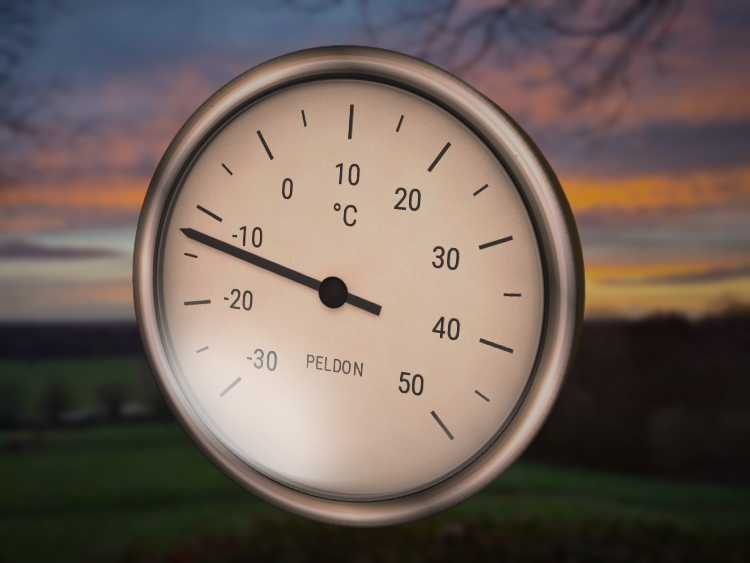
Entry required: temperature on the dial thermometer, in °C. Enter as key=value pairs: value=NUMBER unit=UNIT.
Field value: value=-12.5 unit=°C
